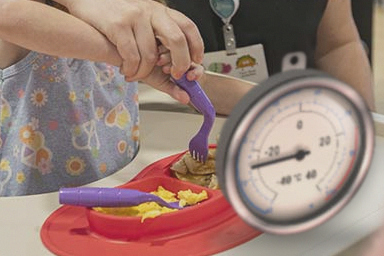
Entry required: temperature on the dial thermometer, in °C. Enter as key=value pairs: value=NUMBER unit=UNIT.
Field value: value=-25 unit=°C
